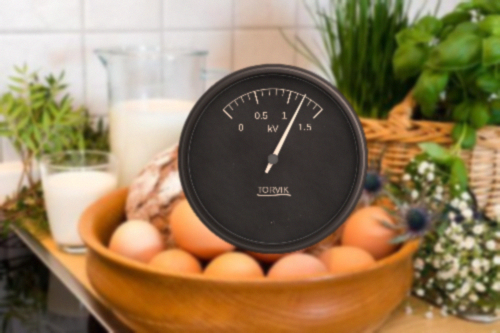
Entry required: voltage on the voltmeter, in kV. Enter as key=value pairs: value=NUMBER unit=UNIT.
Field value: value=1.2 unit=kV
